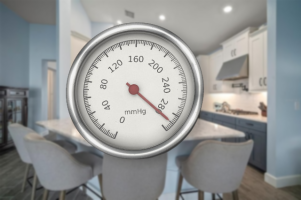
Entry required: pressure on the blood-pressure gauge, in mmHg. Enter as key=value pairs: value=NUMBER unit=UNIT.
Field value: value=290 unit=mmHg
